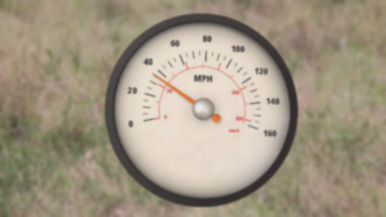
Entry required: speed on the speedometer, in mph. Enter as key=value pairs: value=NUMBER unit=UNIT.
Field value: value=35 unit=mph
